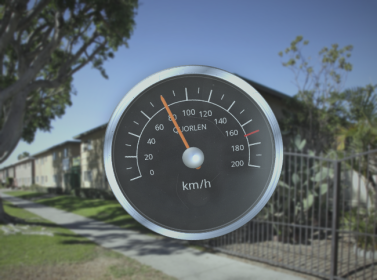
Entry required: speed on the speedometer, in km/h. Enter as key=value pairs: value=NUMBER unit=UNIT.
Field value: value=80 unit=km/h
